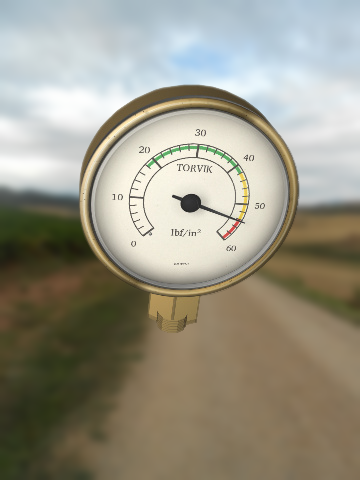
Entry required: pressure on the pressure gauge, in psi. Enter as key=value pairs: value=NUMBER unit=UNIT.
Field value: value=54 unit=psi
